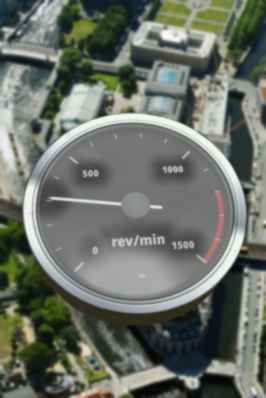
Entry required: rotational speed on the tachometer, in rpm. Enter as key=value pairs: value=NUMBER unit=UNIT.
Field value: value=300 unit=rpm
